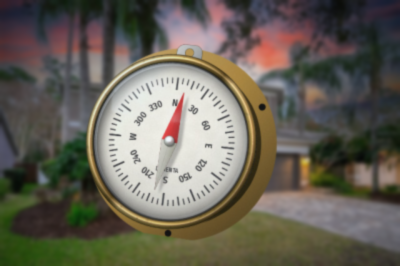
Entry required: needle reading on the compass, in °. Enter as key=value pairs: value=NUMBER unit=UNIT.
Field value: value=10 unit=°
